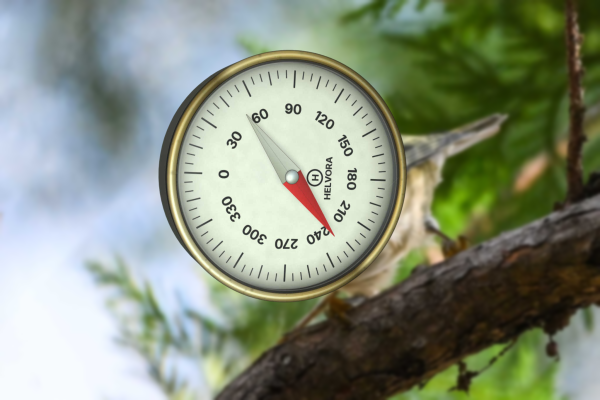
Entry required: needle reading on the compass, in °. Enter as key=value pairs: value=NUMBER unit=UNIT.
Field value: value=230 unit=°
